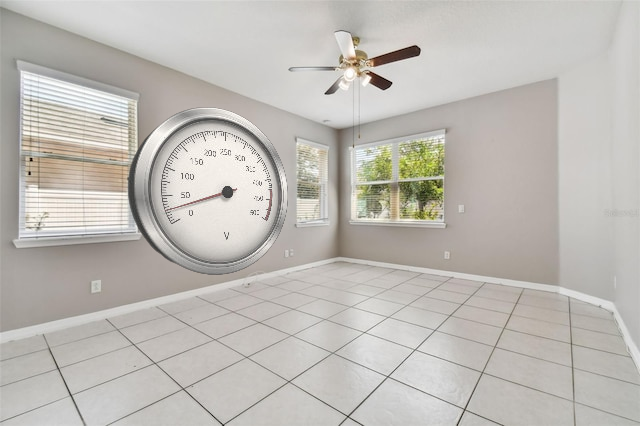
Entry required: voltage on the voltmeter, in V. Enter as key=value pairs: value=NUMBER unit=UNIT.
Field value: value=25 unit=V
